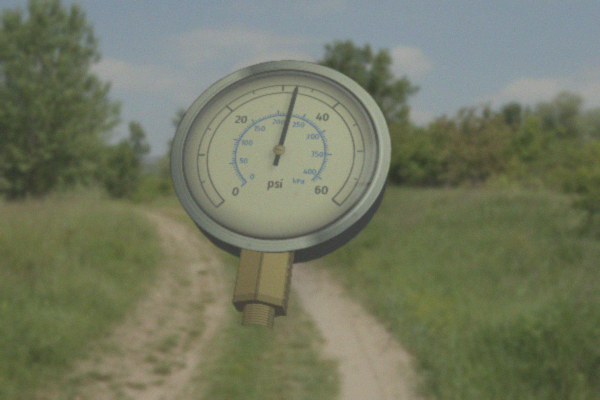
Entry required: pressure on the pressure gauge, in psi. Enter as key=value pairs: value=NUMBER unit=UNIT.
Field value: value=32.5 unit=psi
